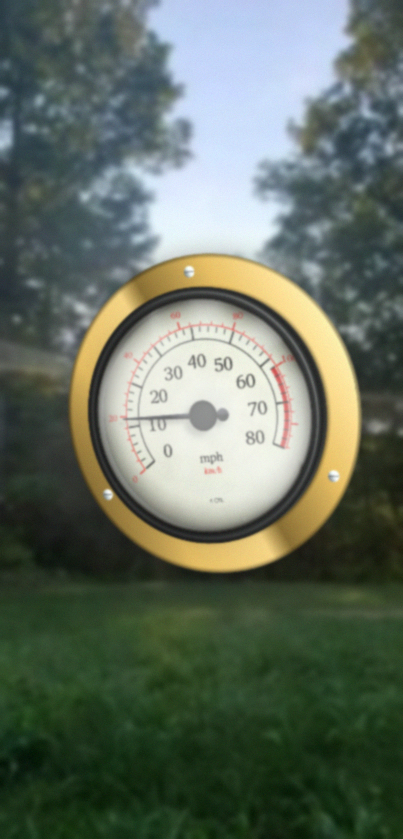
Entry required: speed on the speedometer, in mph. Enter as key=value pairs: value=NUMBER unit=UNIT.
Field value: value=12 unit=mph
